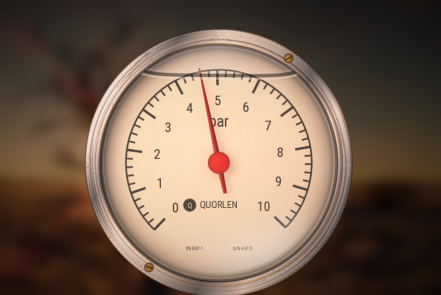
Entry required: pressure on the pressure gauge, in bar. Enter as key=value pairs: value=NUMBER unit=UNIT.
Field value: value=4.6 unit=bar
